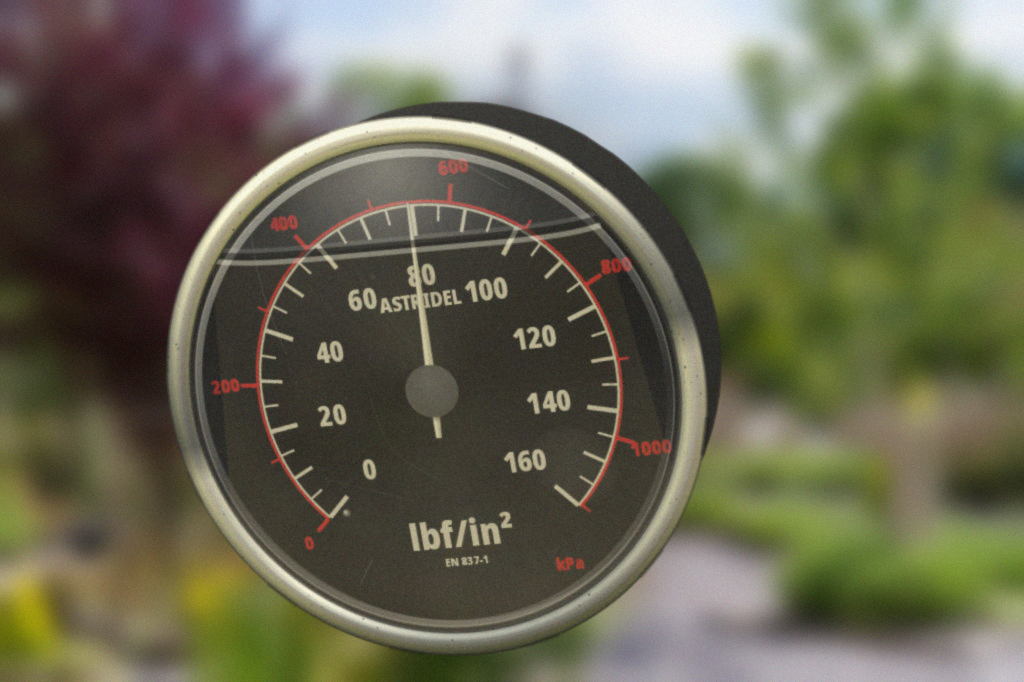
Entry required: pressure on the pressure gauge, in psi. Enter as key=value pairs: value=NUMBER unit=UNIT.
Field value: value=80 unit=psi
